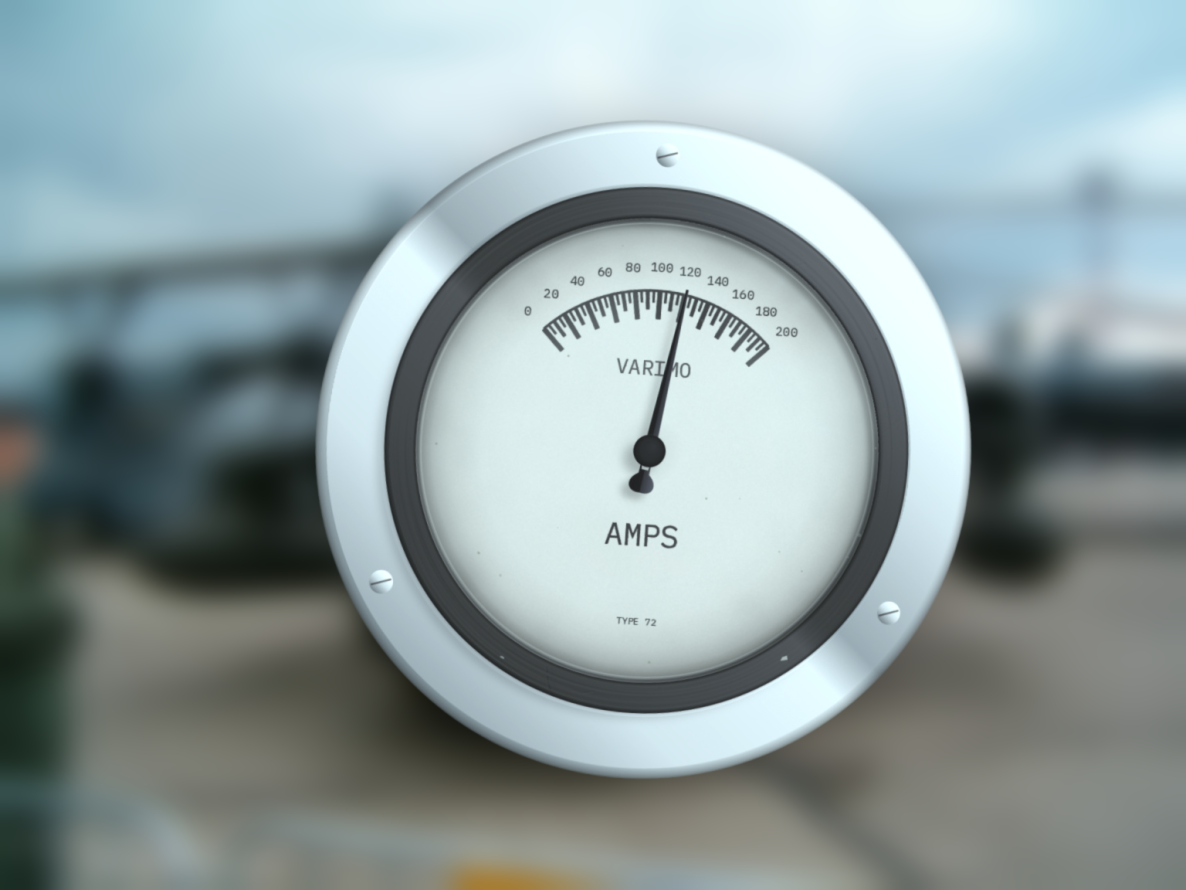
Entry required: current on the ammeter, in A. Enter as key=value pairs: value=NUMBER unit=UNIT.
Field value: value=120 unit=A
